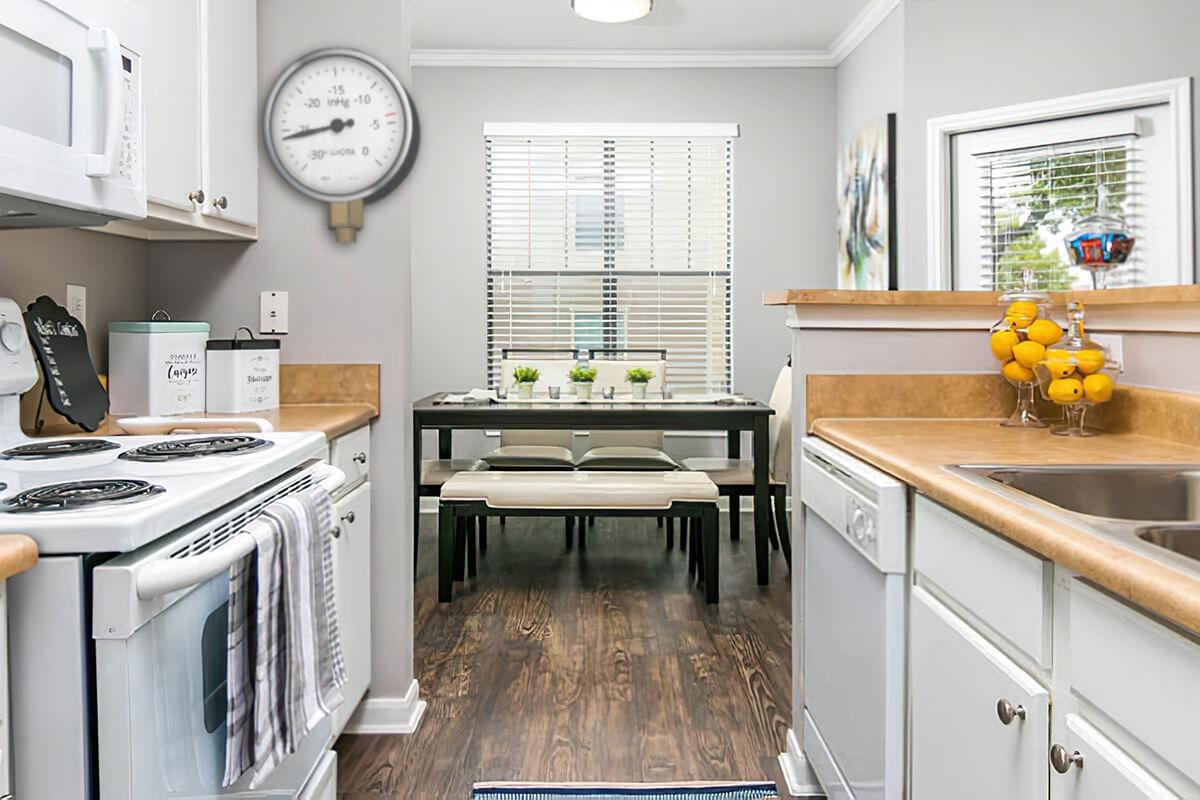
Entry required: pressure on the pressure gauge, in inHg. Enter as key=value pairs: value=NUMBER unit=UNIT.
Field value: value=-26 unit=inHg
